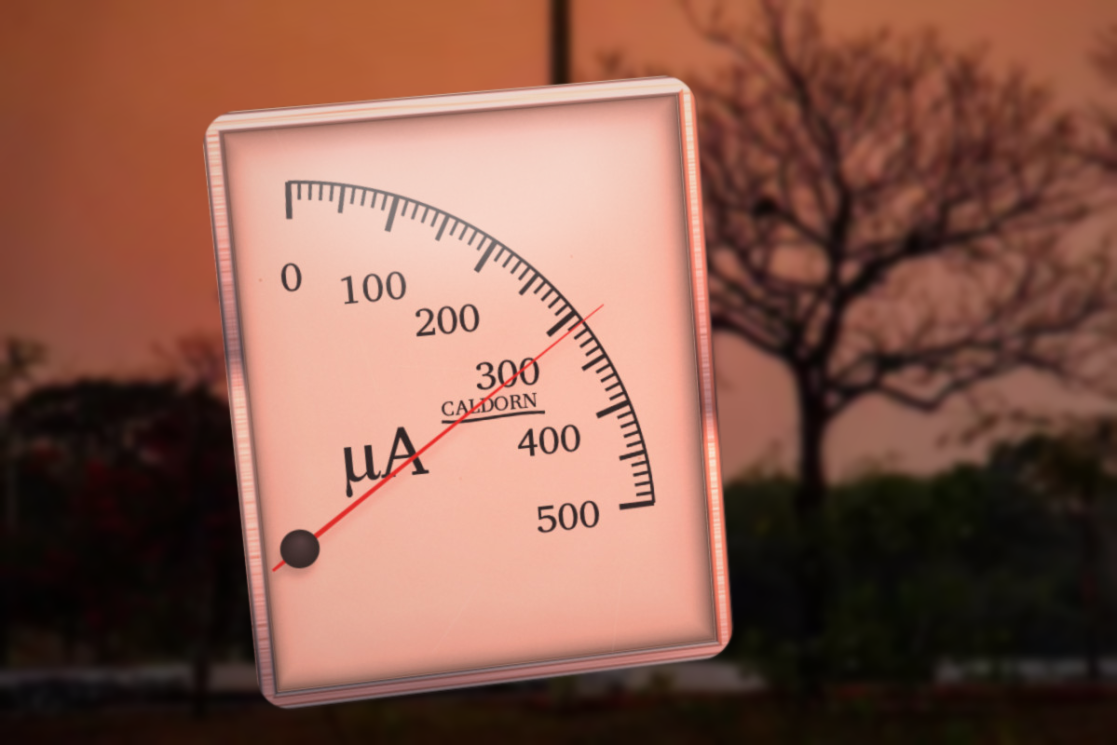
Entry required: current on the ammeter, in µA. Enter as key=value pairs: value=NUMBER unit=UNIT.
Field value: value=310 unit=µA
